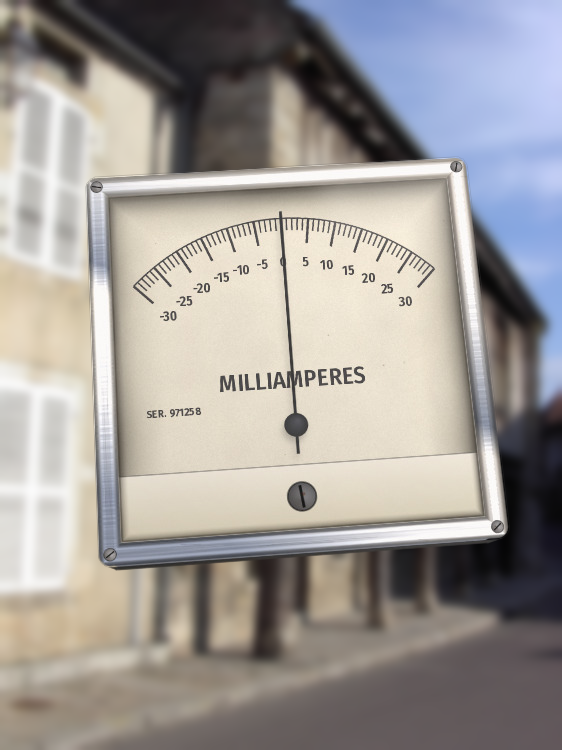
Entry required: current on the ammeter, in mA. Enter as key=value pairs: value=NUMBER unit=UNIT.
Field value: value=0 unit=mA
